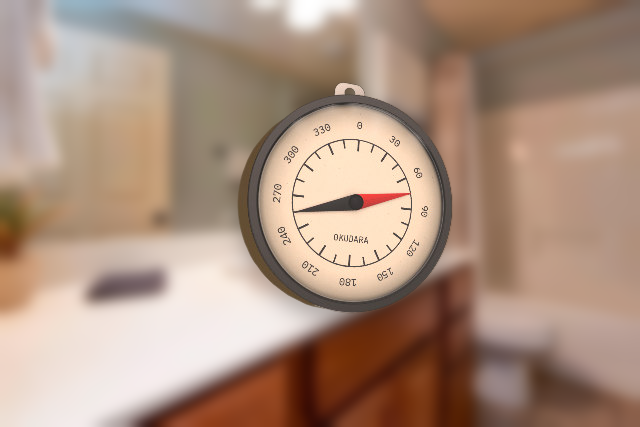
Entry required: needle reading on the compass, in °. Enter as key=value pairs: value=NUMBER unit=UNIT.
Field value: value=75 unit=°
